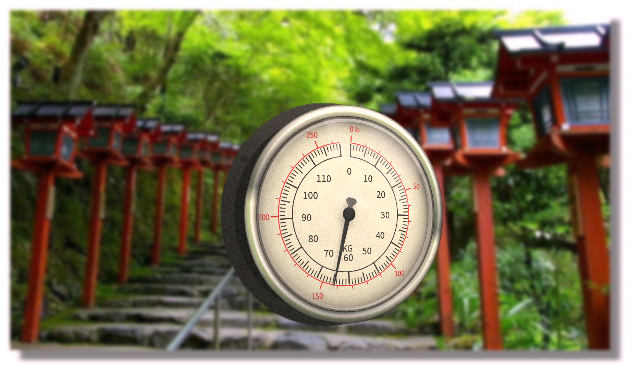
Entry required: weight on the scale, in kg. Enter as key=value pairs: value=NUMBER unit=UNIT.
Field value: value=65 unit=kg
